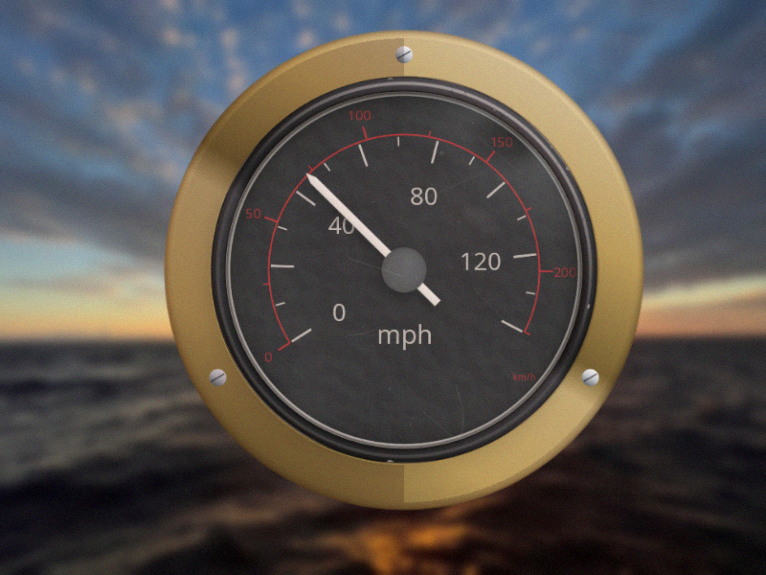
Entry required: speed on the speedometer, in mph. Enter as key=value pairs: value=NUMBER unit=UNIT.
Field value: value=45 unit=mph
